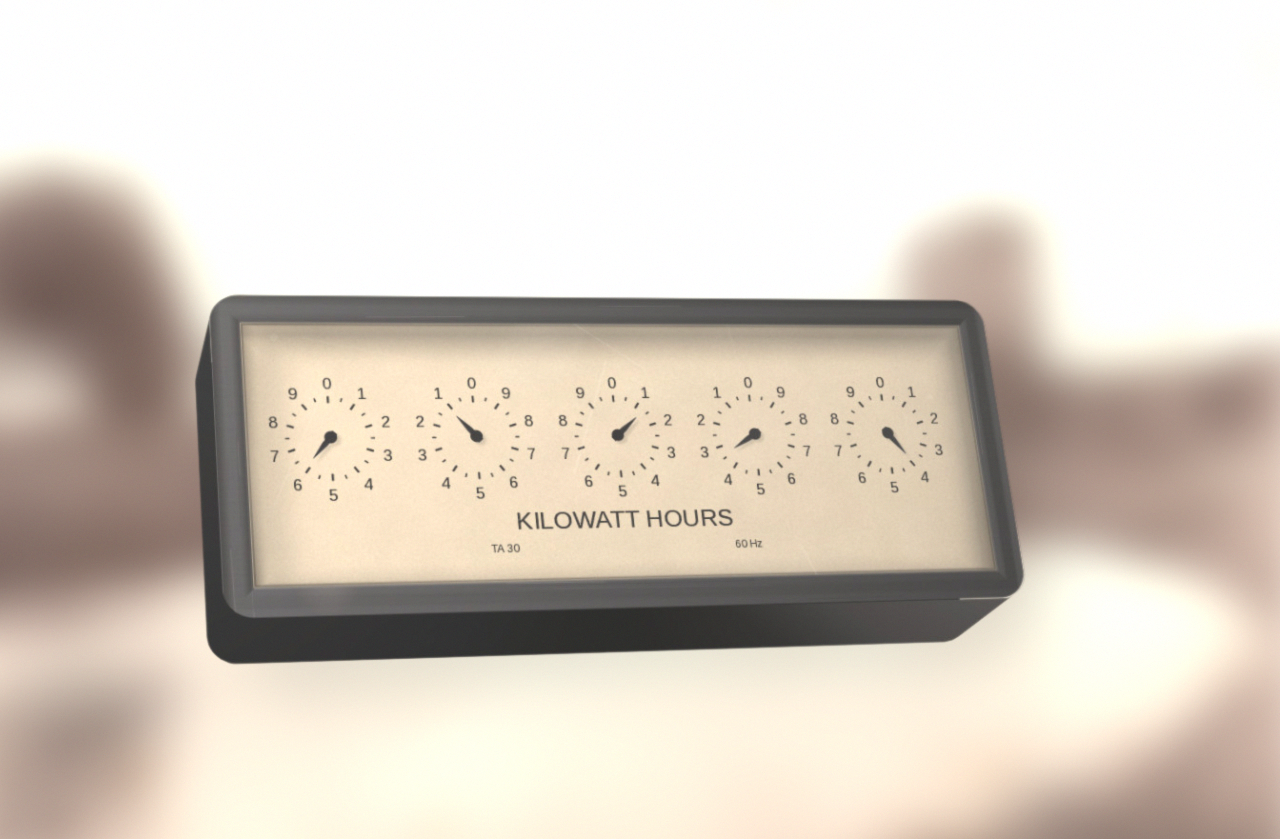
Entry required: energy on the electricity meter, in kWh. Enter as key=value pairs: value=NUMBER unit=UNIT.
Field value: value=61134 unit=kWh
